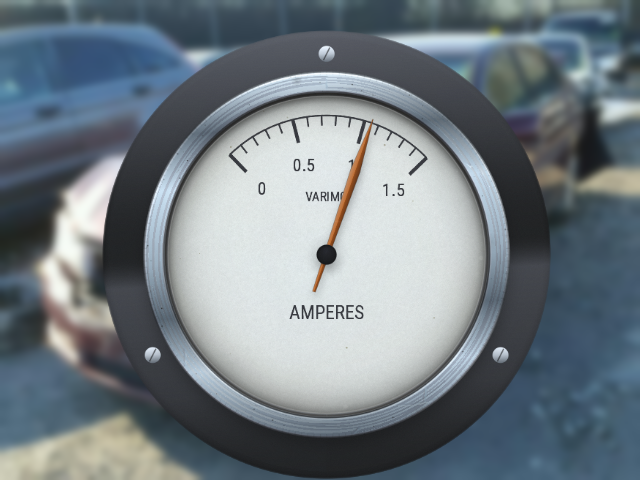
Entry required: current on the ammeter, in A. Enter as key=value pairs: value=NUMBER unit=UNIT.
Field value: value=1.05 unit=A
